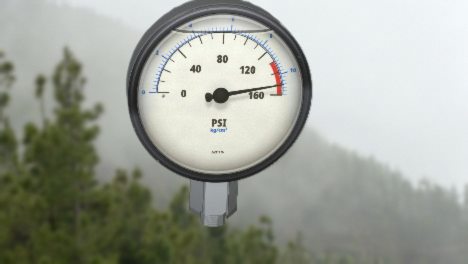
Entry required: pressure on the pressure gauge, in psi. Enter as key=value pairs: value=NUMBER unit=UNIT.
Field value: value=150 unit=psi
